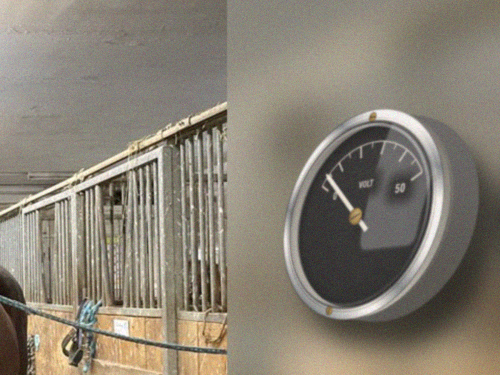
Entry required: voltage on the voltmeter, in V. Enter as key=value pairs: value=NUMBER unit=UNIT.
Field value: value=5 unit=V
